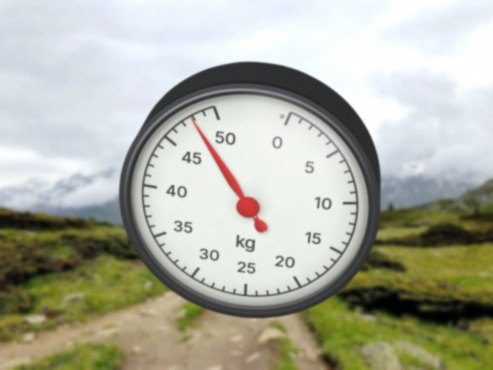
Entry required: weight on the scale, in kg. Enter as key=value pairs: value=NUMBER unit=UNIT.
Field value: value=48 unit=kg
